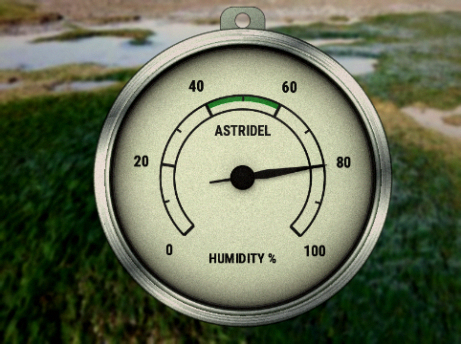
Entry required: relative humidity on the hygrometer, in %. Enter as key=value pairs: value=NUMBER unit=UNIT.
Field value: value=80 unit=%
